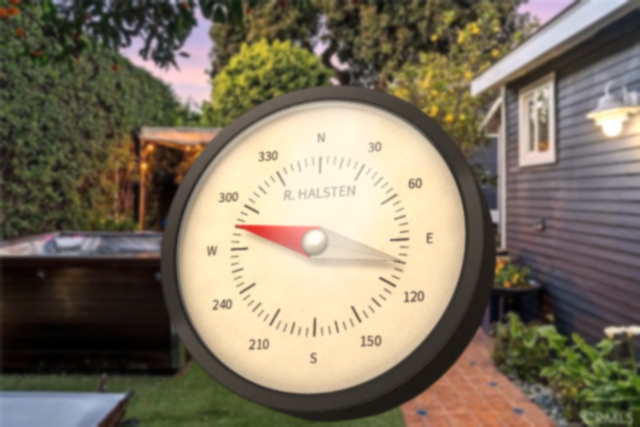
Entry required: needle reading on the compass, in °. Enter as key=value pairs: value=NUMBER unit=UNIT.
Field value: value=285 unit=°
